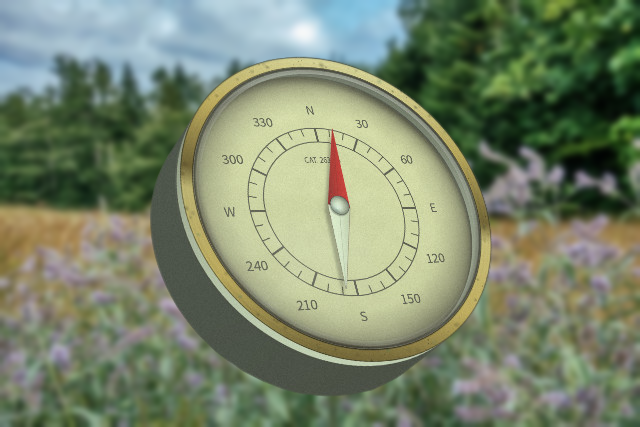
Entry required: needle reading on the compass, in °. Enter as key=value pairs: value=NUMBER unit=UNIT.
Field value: value=10 unit=°
